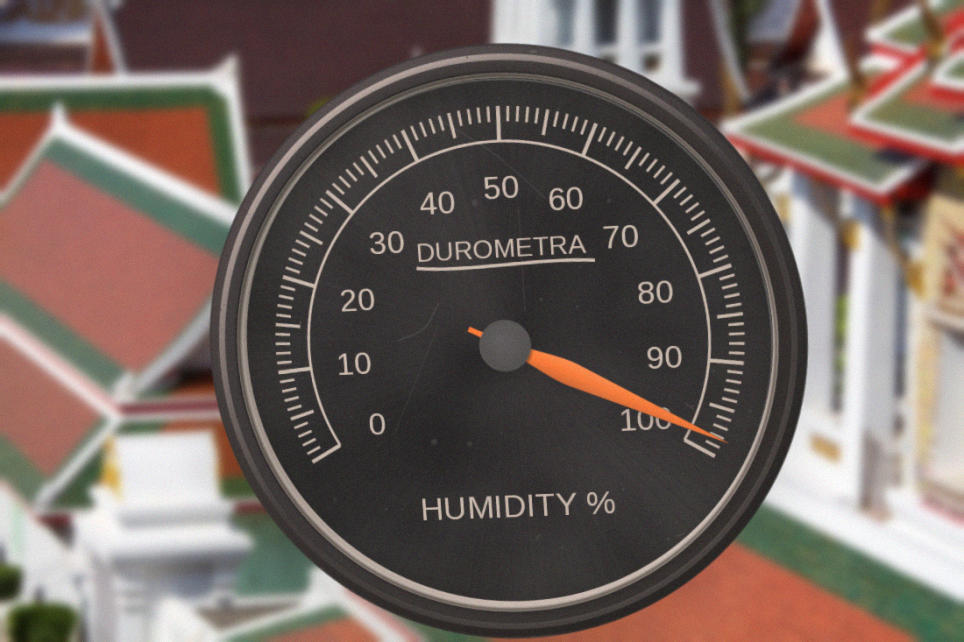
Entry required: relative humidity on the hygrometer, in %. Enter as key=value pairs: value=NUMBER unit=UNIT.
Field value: value=98 unit=%
